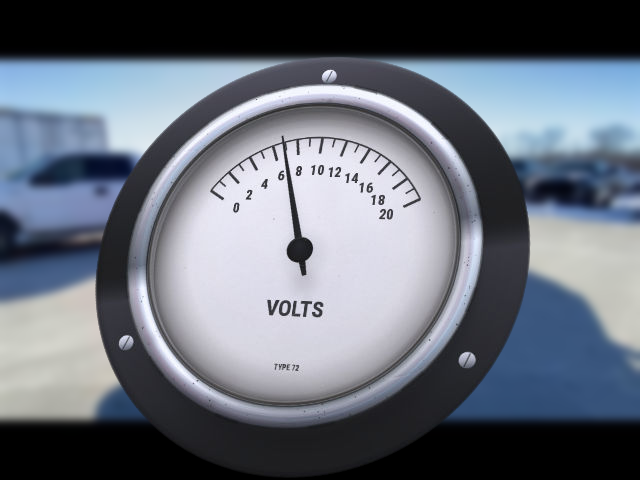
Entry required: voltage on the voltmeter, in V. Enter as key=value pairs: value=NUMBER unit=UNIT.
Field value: value=7 unit=V
